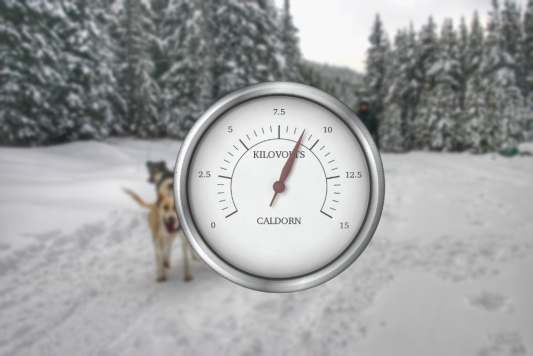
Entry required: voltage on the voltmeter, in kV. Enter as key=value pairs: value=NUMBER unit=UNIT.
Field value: value=9 unit=kV
